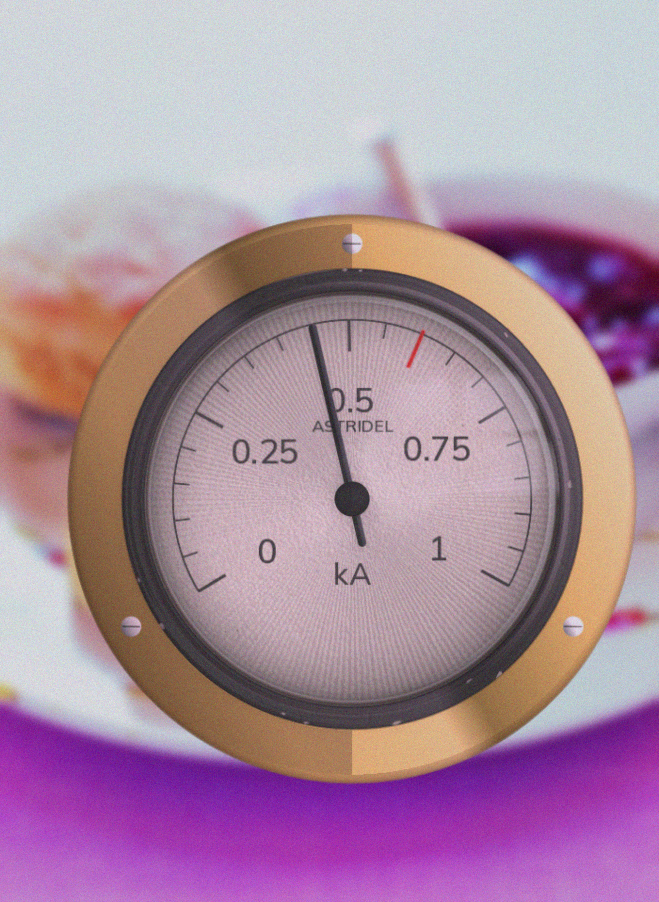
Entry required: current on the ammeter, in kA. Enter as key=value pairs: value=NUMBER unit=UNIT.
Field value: value=0.45 unit=kA
